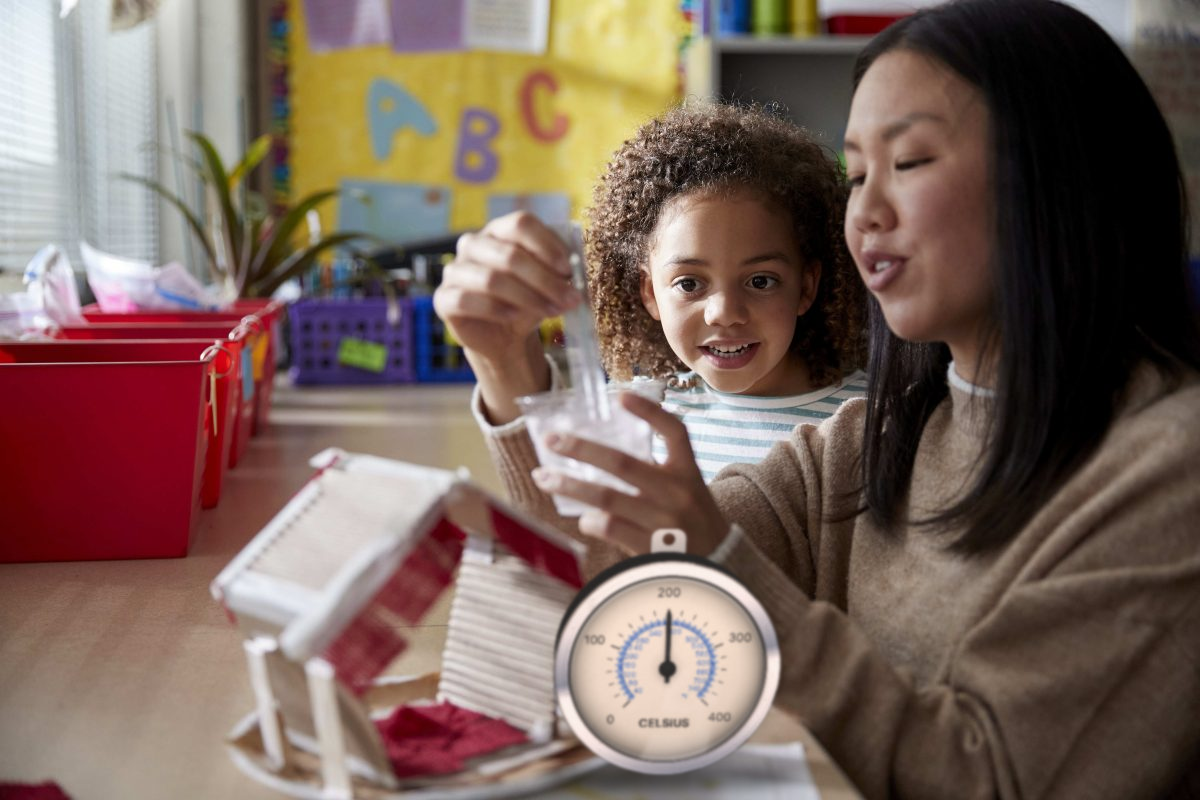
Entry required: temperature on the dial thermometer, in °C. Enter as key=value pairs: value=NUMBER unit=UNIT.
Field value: value=200 unit=°C
